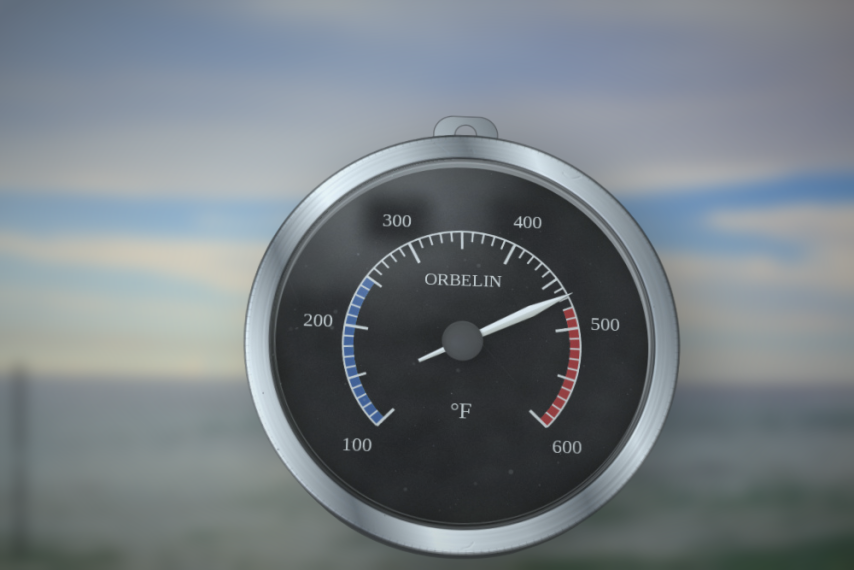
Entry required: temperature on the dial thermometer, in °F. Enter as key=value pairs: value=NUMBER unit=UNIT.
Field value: value=470 unit=°F
